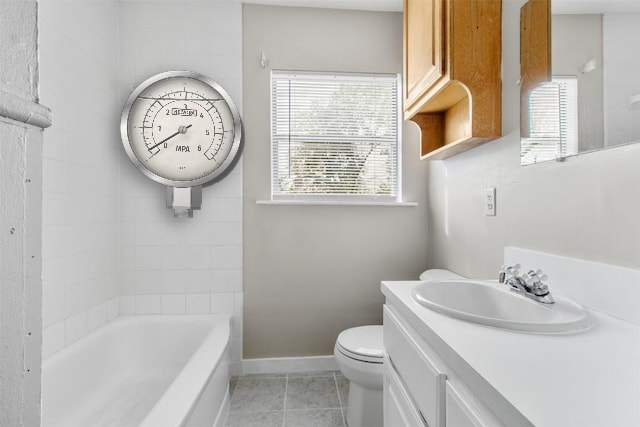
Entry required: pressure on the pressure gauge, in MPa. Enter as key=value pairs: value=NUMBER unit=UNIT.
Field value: value=0.2 unit=MPa
